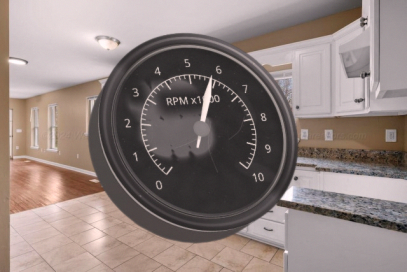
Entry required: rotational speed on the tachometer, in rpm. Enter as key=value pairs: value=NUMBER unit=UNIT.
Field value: value=5800 unit=rpm
